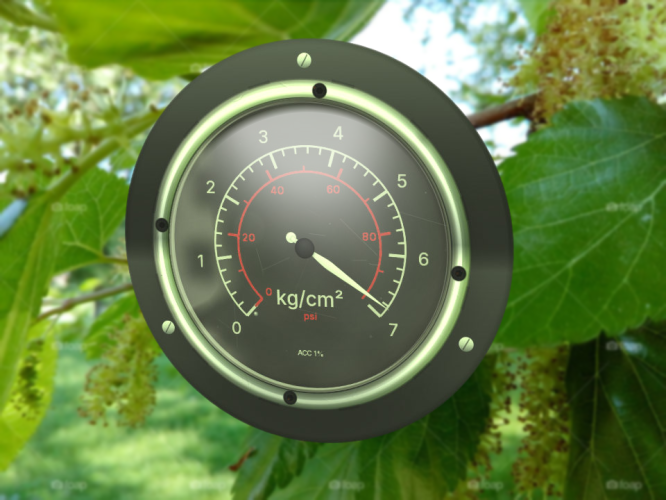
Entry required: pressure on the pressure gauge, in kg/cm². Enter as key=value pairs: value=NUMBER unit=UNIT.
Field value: value=6.8 unit=kg/cm²
